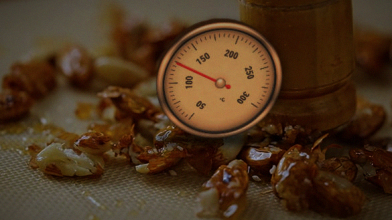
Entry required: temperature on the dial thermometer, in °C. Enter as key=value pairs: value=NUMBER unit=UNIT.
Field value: value=125 unit=°C
